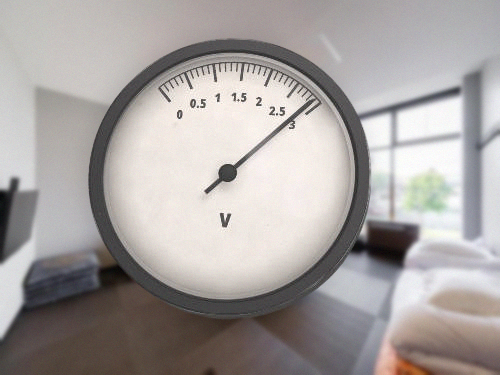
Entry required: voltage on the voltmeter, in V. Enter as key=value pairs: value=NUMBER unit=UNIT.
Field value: value=2.9 unit=V
